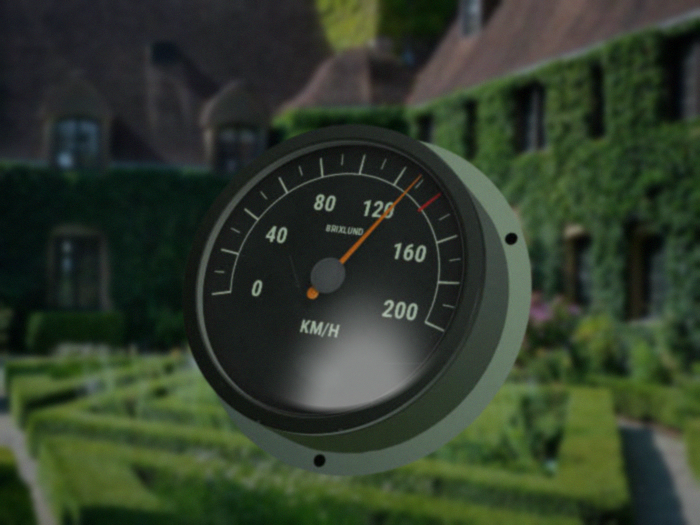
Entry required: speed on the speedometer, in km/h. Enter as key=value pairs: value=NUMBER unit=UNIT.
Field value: value=130 unit=km/h
